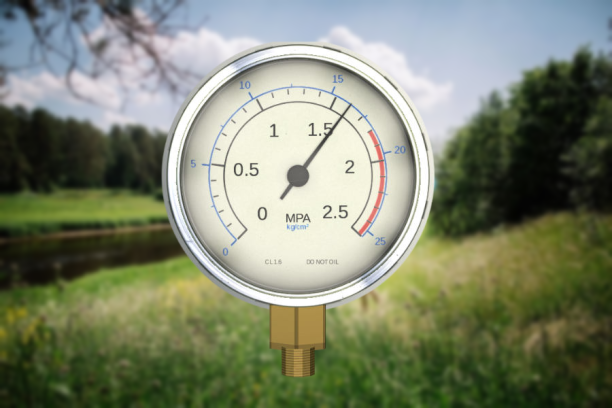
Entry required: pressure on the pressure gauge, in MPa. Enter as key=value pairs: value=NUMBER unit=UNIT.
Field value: value=1.6 unit=MPa
